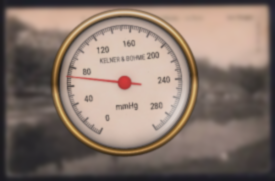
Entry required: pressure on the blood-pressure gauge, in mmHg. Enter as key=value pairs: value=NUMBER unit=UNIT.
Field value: value=70 unit=mmHg
